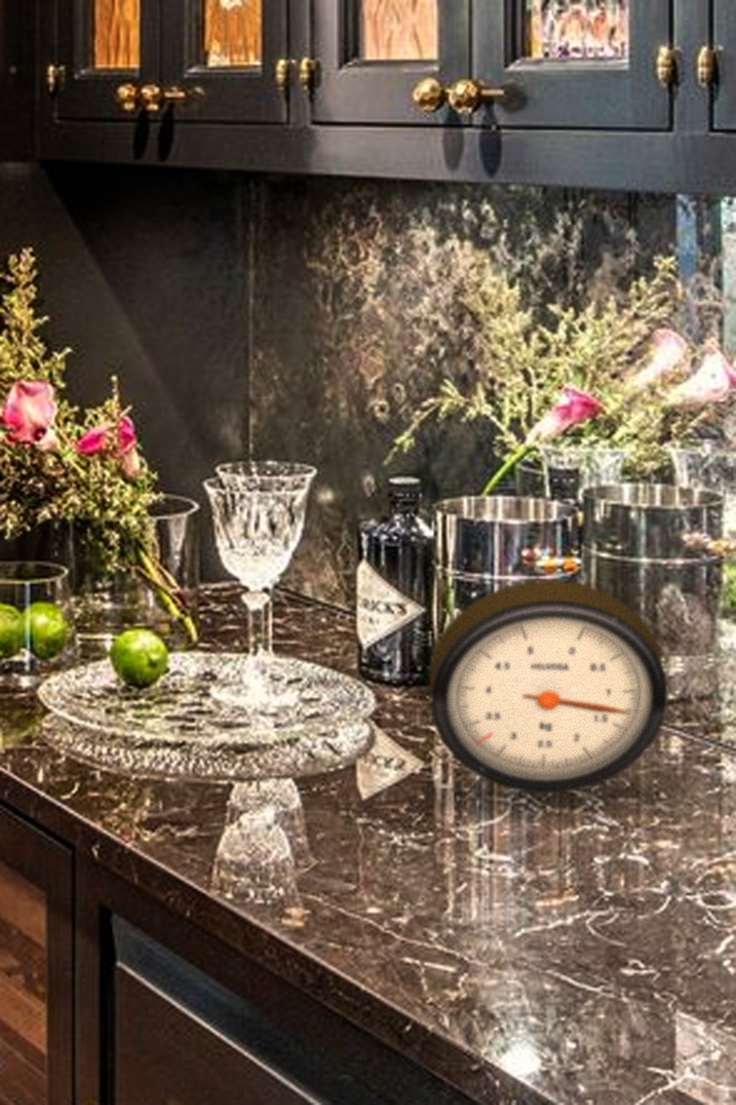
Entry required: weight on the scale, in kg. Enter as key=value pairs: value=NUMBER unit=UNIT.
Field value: value=1.25 unit=kg
